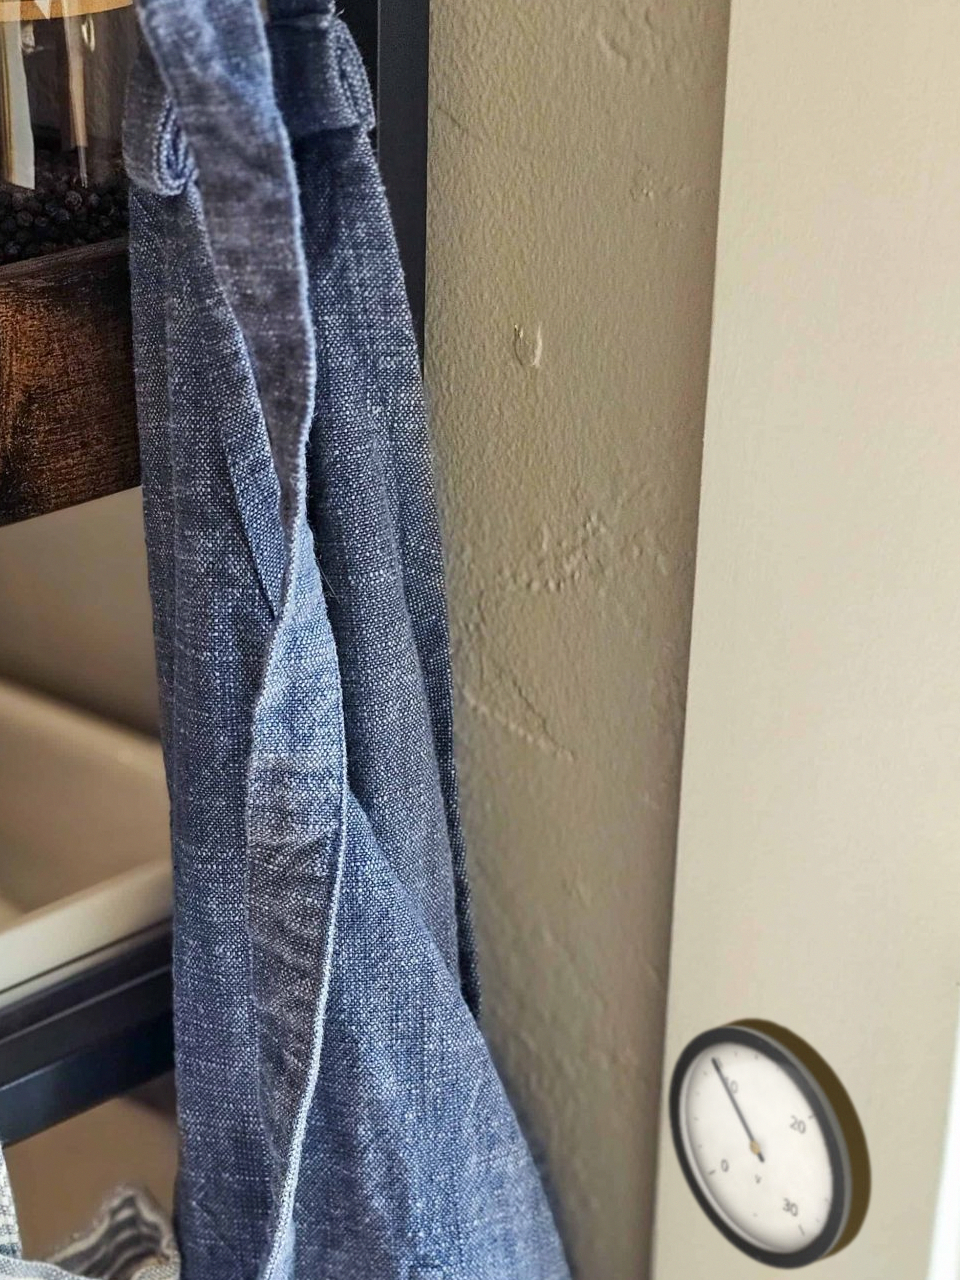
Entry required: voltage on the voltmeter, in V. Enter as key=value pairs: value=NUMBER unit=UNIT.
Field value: value=10 unit=V
